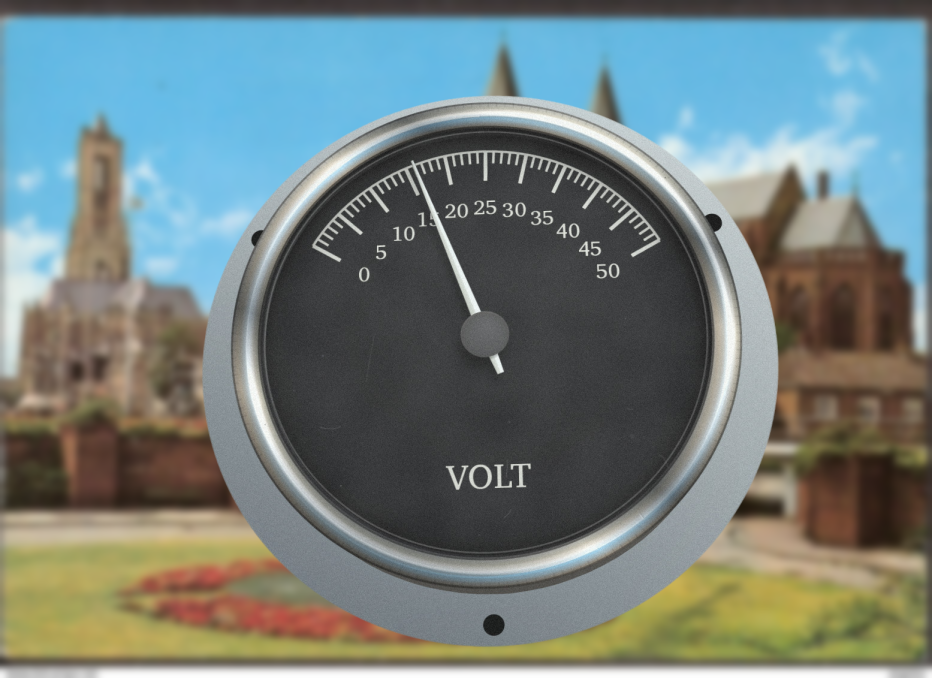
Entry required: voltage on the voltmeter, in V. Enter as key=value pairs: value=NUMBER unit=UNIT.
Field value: value=16 unit=V
